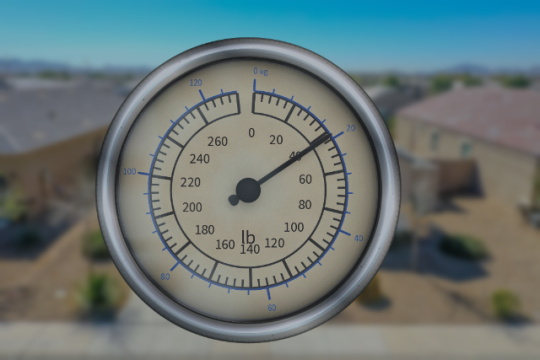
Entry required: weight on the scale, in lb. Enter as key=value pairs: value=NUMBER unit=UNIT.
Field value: value=42 unit=lb
